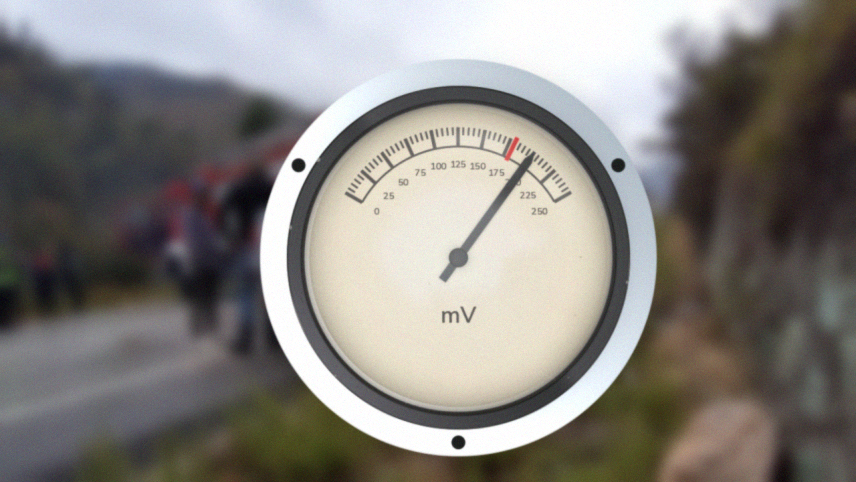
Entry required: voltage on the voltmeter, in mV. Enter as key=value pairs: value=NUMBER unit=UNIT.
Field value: value=200 unit=mV
